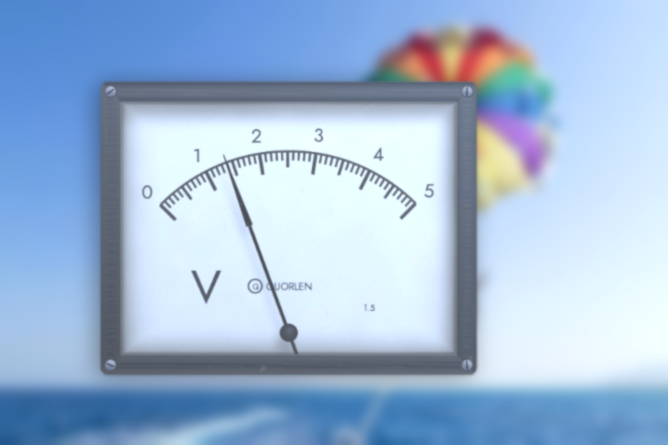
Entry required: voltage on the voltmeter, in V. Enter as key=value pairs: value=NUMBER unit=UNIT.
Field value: value=1.4 unit=V
